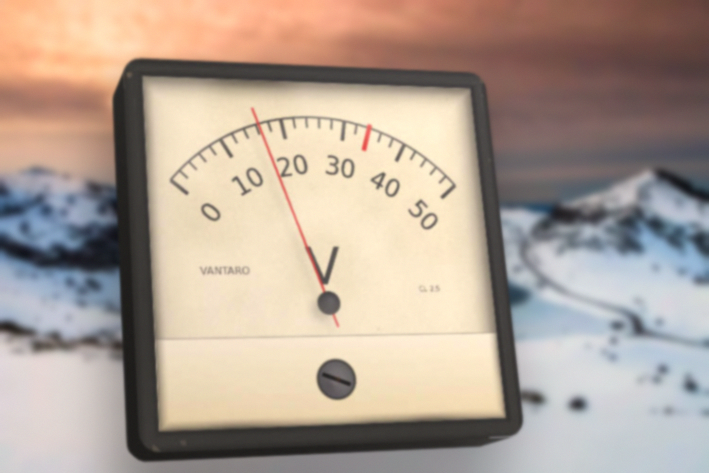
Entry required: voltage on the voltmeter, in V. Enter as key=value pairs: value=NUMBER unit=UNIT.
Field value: value=16 unit=V
